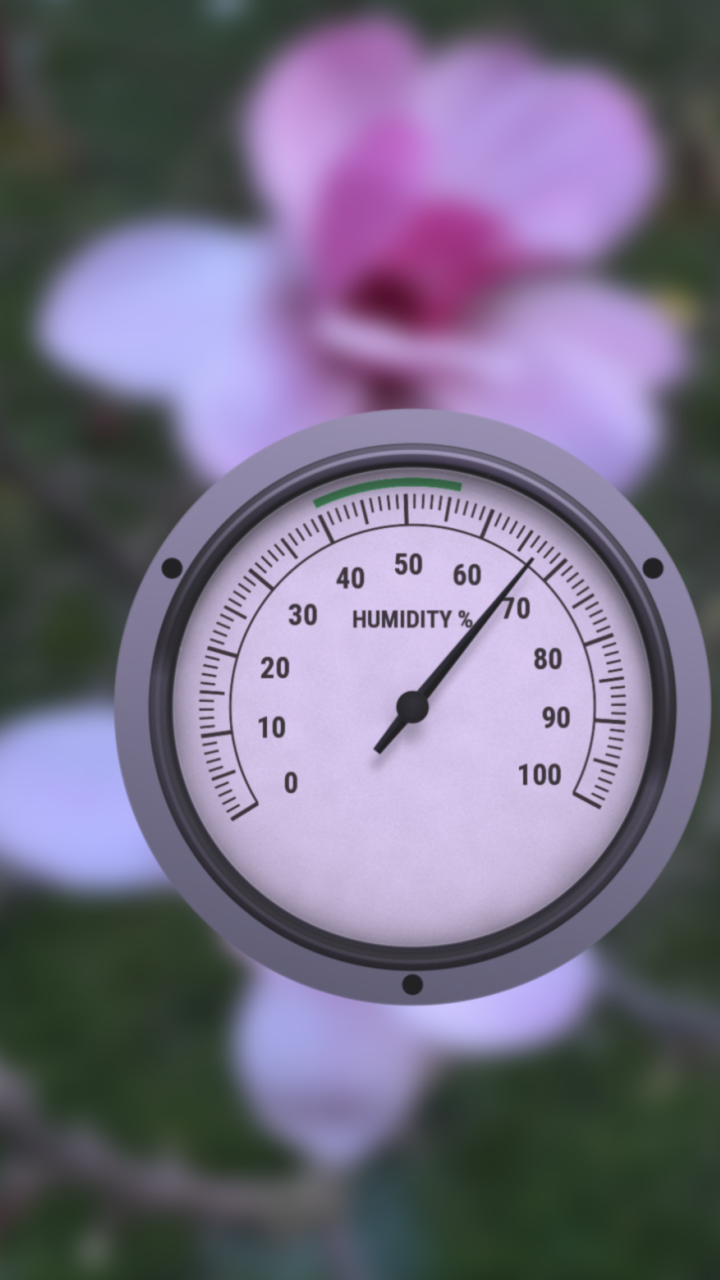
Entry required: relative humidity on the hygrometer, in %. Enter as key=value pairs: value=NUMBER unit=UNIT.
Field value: value=67 unit=%
